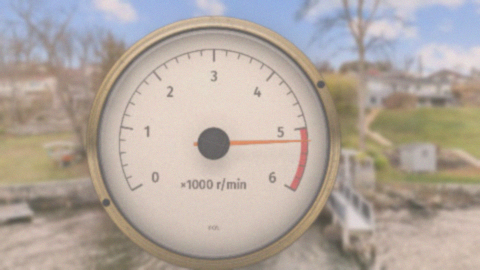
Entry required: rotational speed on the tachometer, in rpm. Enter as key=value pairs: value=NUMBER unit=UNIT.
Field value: value=5200 unit=rpm
